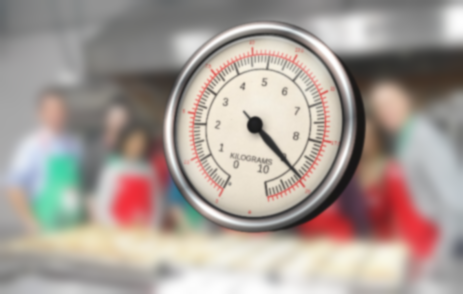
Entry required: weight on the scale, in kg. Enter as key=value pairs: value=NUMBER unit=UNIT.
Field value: value=9 unit=kg
